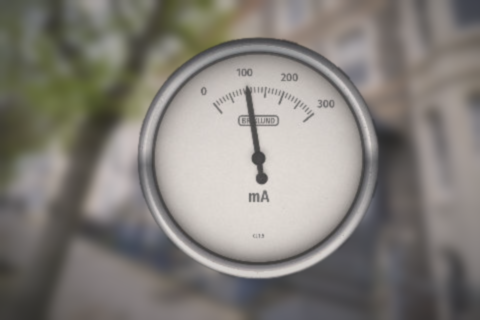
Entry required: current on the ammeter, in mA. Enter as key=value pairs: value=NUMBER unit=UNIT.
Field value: value=100 unit=mA
